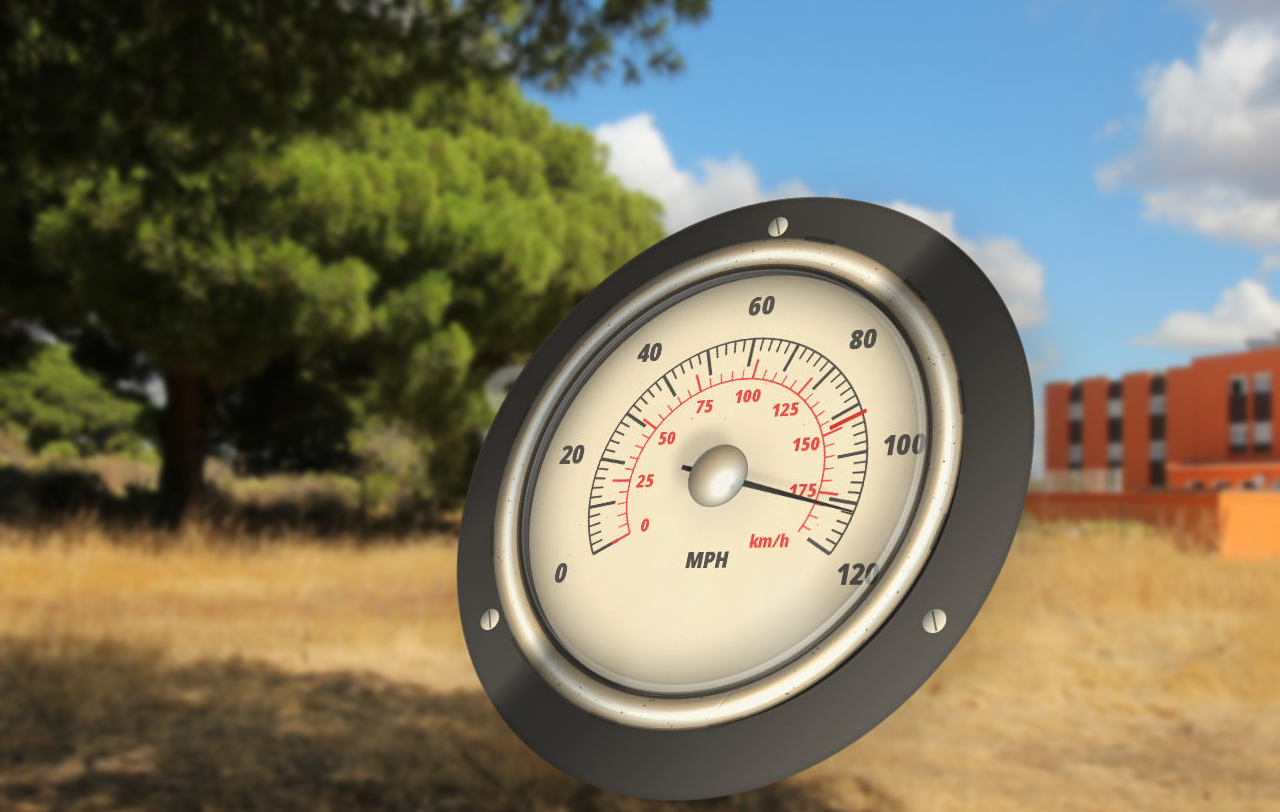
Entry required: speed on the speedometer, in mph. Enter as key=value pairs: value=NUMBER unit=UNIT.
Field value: value=112 unit=mph
